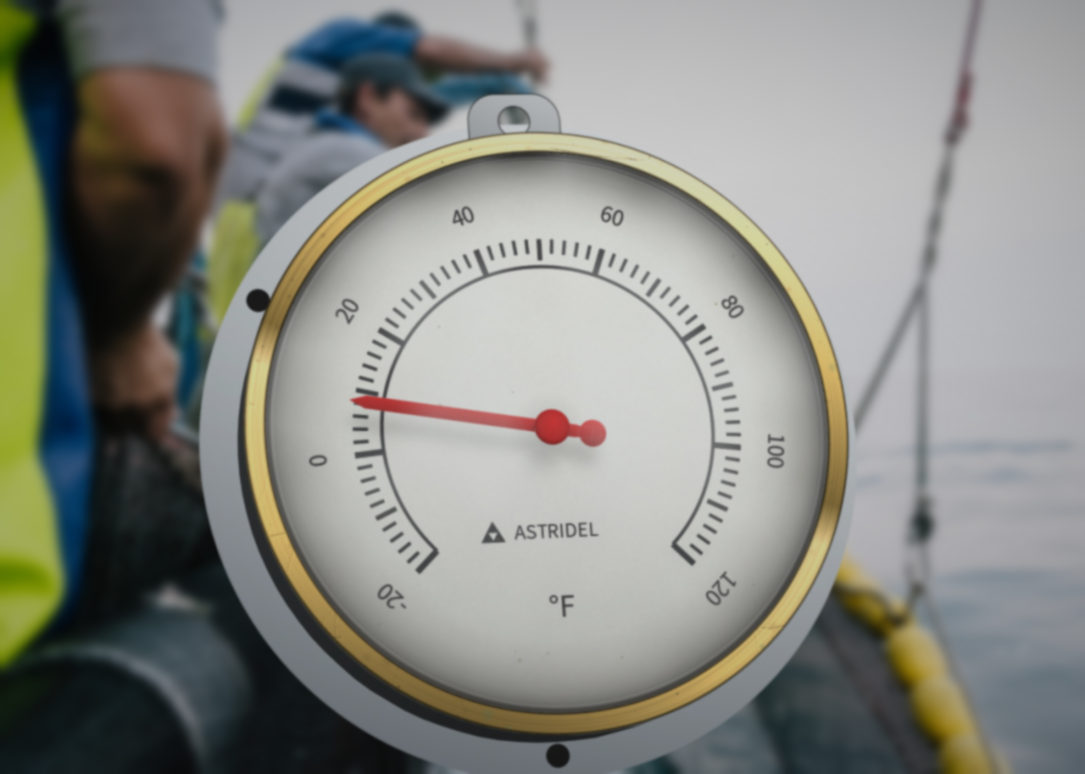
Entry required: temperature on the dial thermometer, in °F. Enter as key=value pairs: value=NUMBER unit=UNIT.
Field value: value=8 unit=°F
